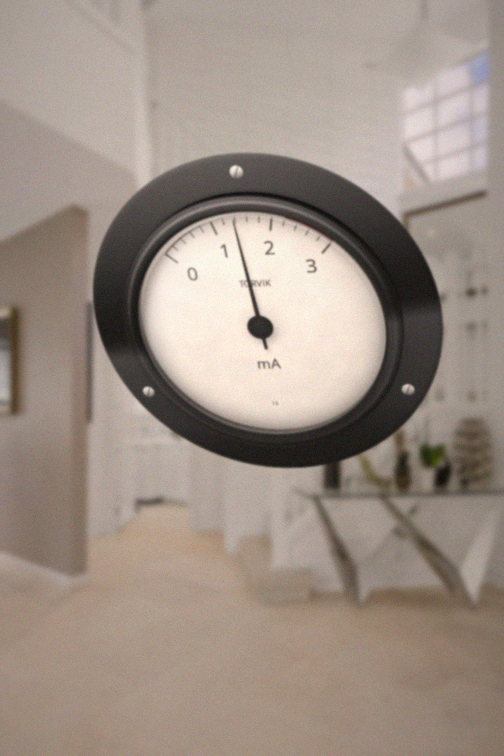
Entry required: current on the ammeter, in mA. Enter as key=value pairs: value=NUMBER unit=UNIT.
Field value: value=1.4 unit=mA
